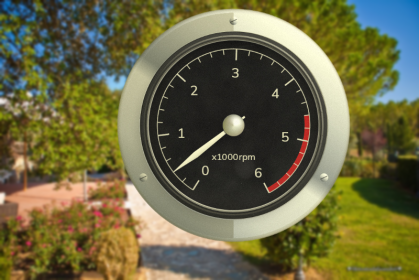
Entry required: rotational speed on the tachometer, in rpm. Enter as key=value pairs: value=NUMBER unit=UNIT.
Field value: value=400 unit=rpm
